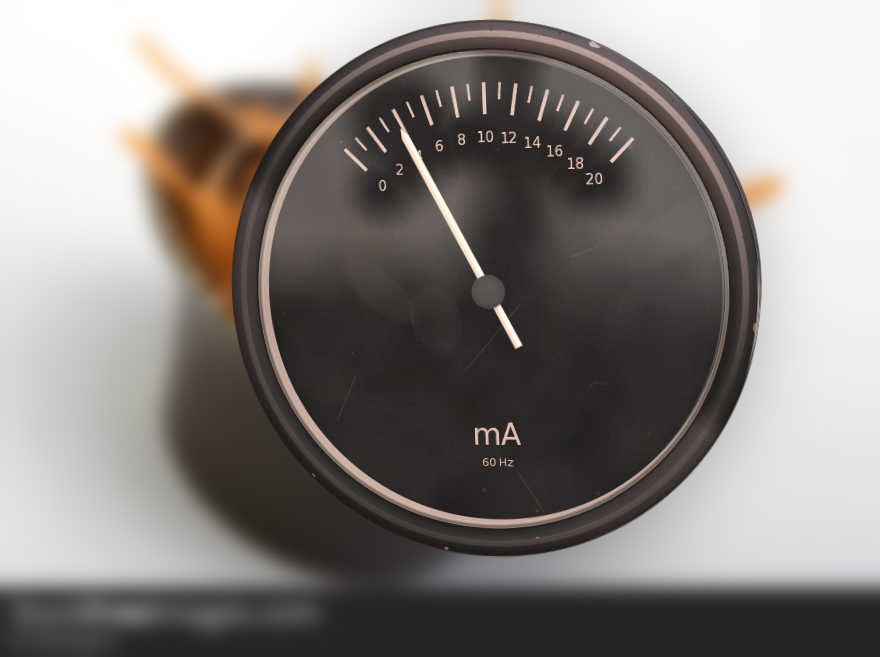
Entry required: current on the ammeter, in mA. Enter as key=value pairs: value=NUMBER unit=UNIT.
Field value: value=4 unit=mA
